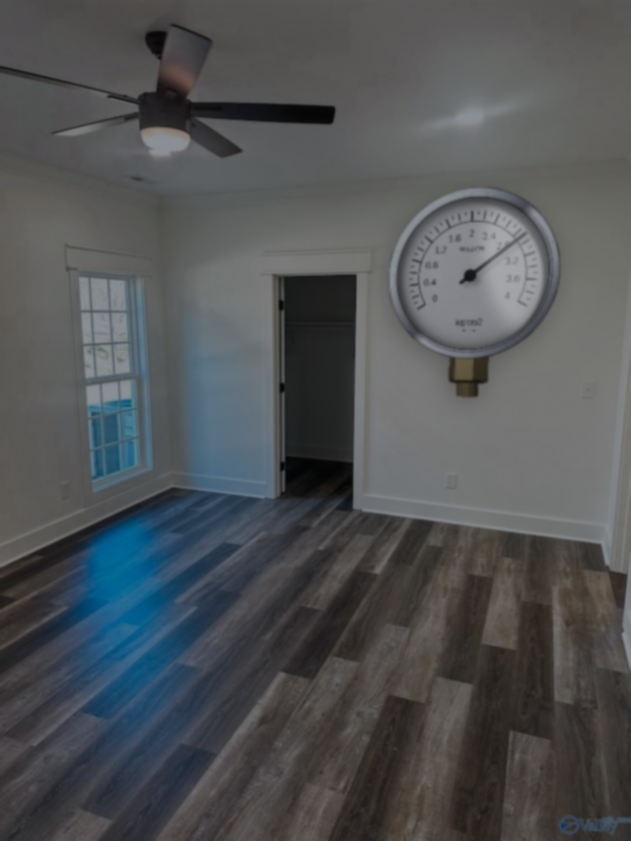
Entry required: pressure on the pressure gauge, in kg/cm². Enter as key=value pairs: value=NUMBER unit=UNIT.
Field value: value=2.9 unit=kg/cm²
